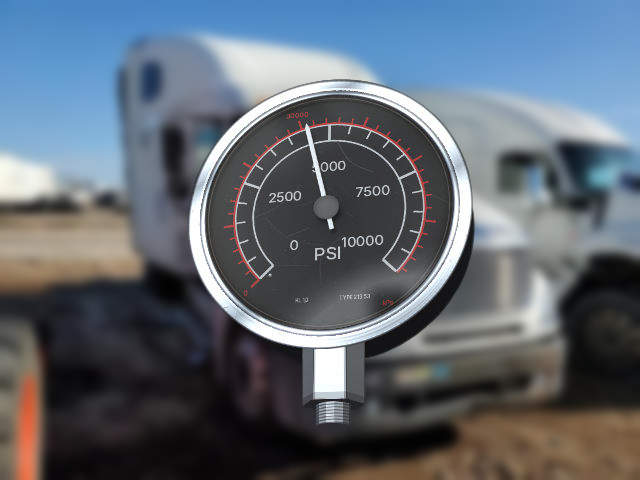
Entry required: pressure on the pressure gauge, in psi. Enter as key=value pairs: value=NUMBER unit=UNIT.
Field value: value=4500 unit=psi
